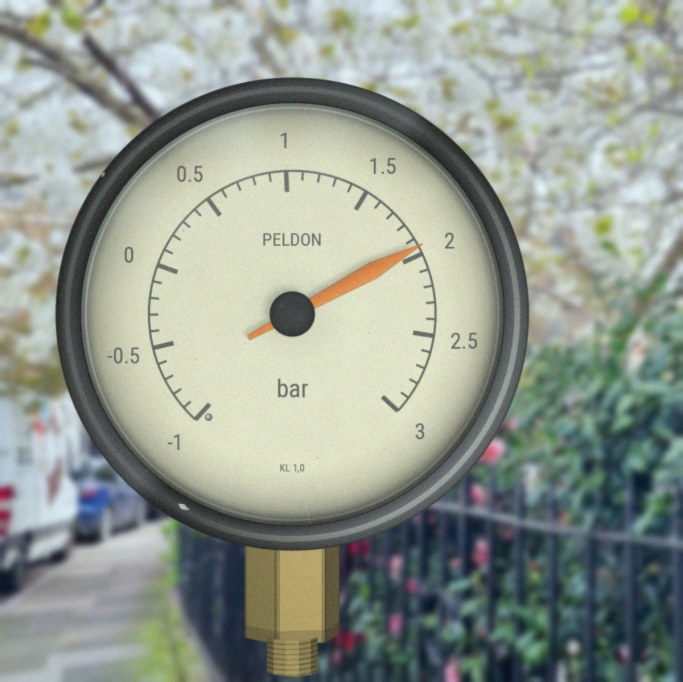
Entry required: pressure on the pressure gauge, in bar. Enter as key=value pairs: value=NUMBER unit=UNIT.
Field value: value=1.95 unit=bar
